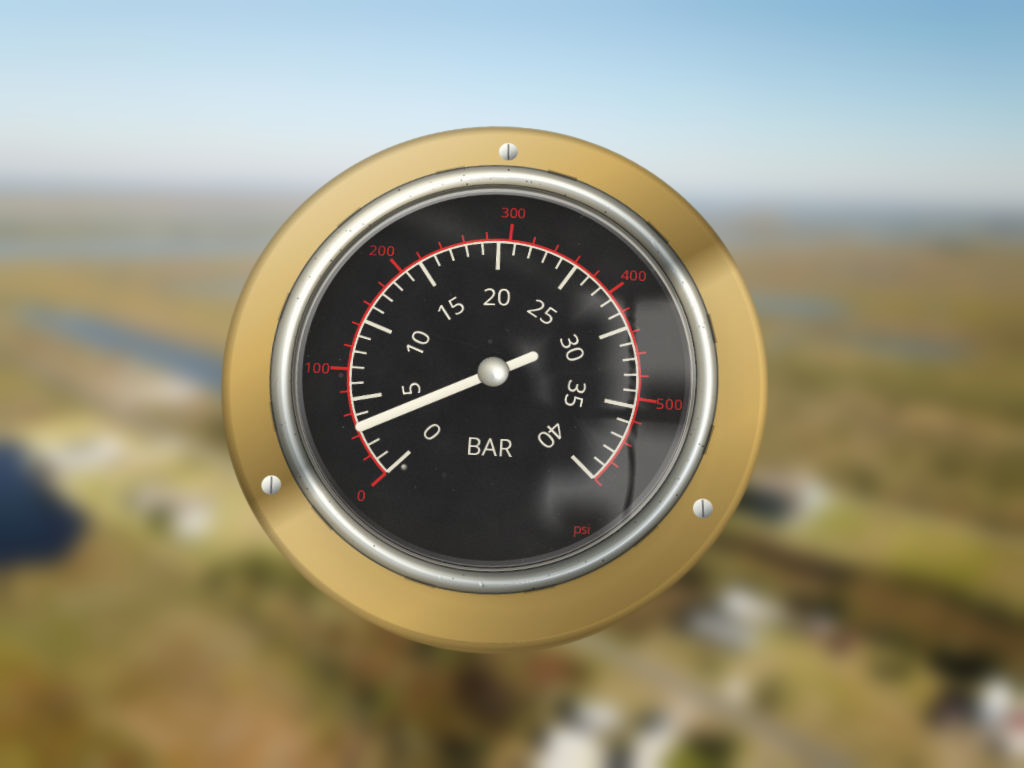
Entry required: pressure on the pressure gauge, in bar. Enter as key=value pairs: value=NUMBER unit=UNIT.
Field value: value=3 unit=bar
